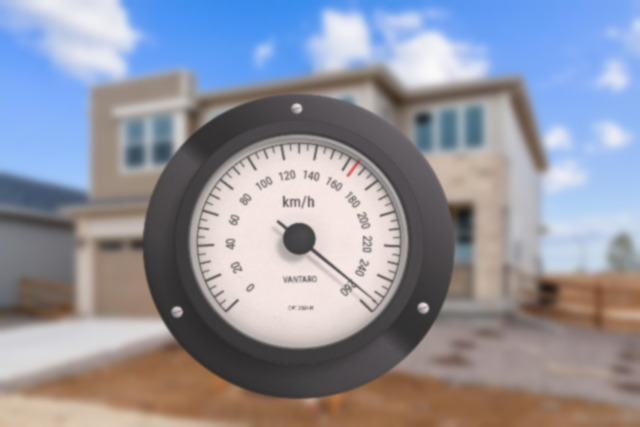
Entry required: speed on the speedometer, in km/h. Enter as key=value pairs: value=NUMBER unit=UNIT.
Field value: value=255 unit=km/h
